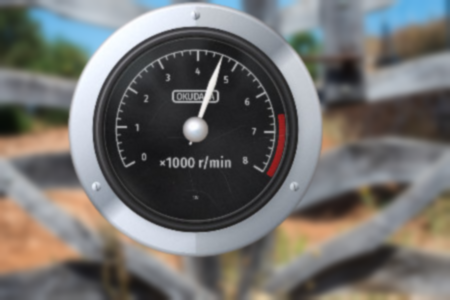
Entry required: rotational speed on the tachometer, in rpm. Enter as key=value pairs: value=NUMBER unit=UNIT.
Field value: value=4600 unit=rpm
